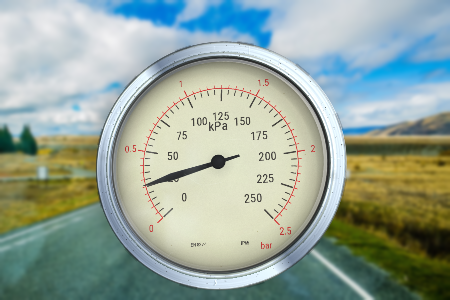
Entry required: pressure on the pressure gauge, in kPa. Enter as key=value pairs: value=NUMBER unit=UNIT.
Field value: value=25 unit=kPa
